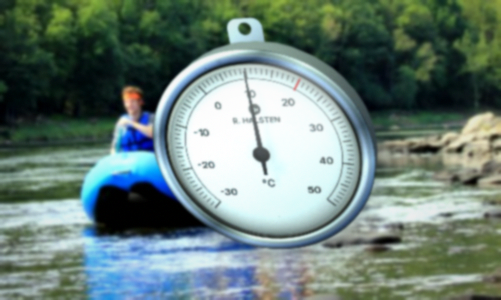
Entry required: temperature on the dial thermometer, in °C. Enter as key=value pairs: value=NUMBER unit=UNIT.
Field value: value=10 unit=°C
